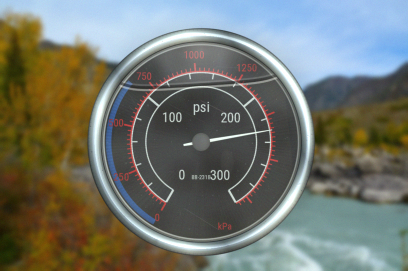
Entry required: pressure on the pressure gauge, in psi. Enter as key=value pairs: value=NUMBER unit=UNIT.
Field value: value=230 unit=psi
